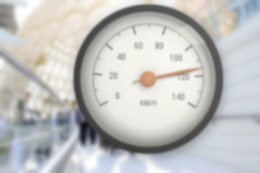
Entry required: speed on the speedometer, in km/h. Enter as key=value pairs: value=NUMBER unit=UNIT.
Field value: value=115 unit=km/h
